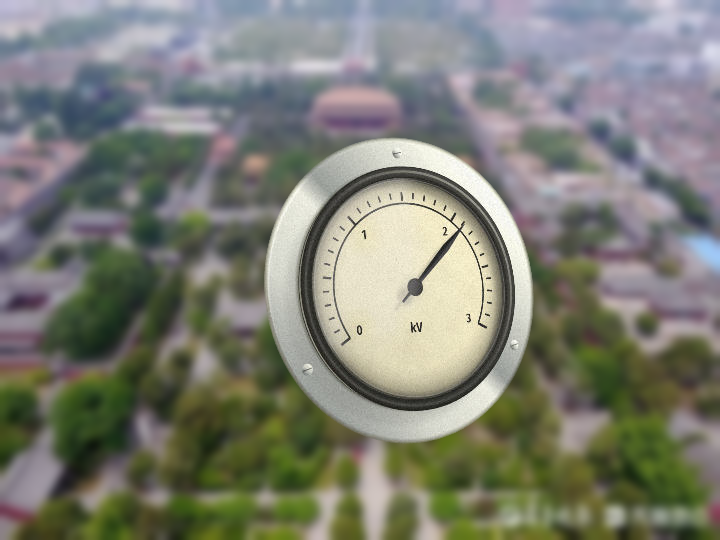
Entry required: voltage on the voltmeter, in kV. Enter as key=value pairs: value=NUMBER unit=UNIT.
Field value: value=2.1 unit=kV
